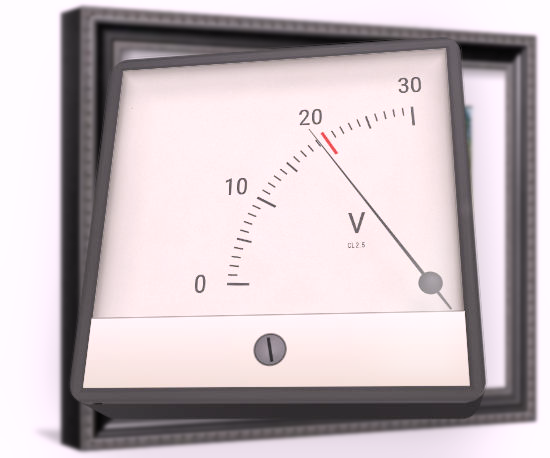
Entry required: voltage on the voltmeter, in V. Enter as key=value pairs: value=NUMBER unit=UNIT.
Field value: value=19 unit=V
